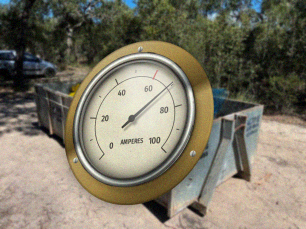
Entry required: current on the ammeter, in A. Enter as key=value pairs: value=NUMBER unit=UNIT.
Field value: value=70 unit=A
